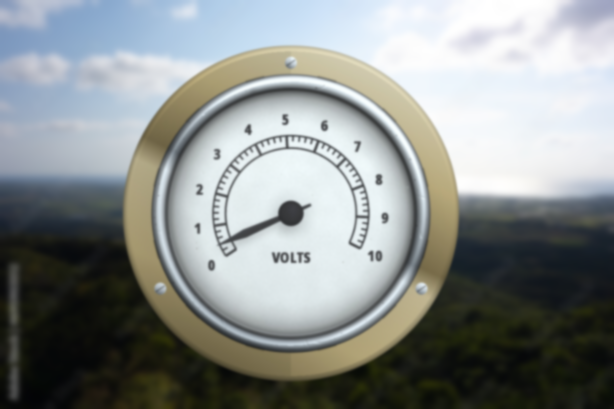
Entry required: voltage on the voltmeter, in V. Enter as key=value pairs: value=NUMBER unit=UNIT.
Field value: value=0.4 unit=V
